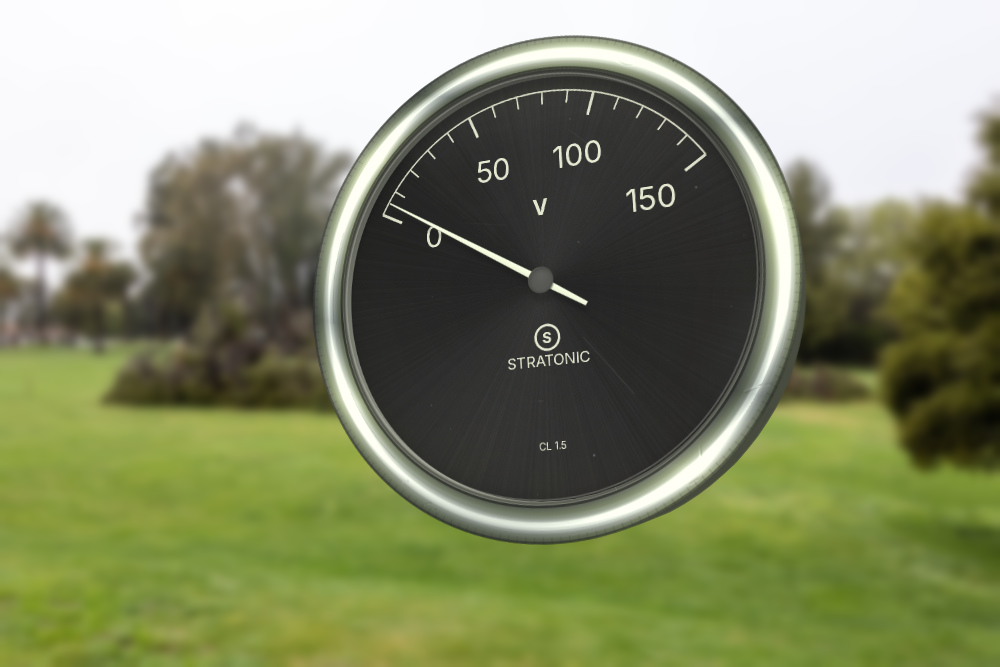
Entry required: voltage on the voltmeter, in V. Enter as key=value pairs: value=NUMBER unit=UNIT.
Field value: value=5 unit=V
